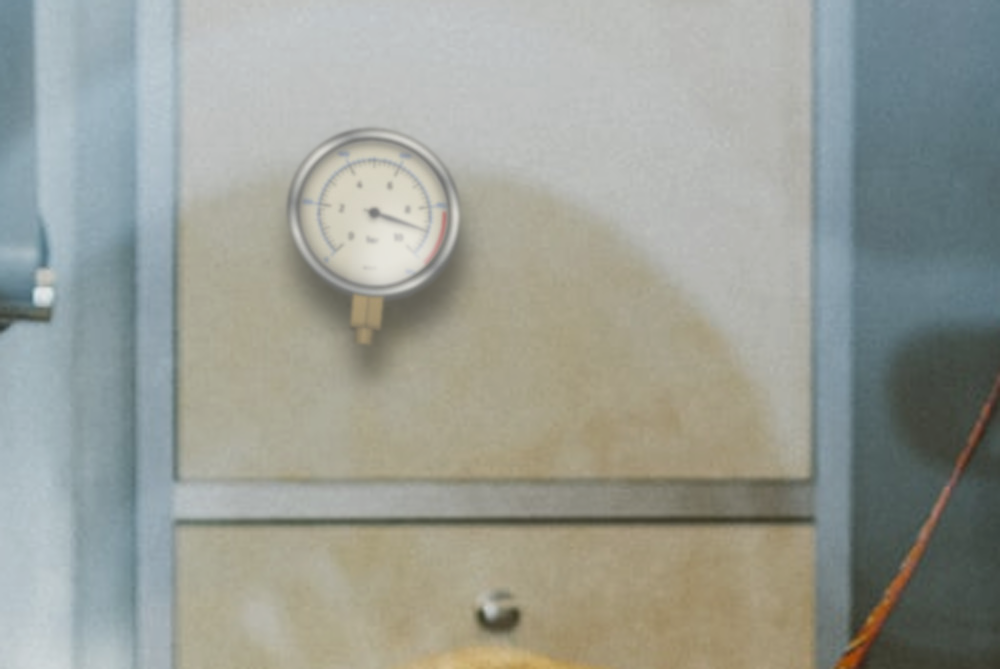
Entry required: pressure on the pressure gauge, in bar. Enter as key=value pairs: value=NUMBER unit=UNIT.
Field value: value=9 unit=bar
